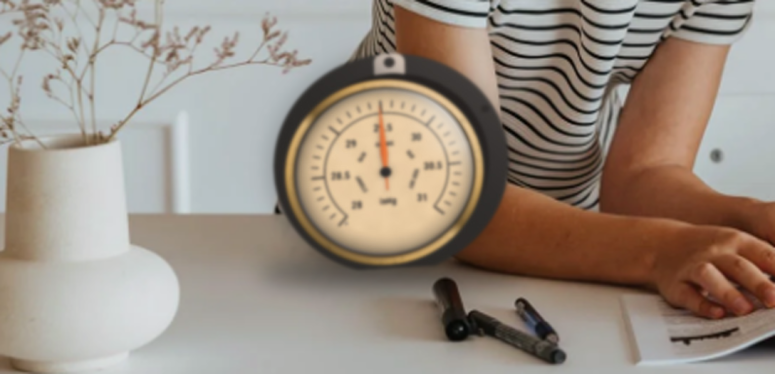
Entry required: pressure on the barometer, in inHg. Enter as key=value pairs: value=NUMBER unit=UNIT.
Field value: value=29.5 unit=inHg
